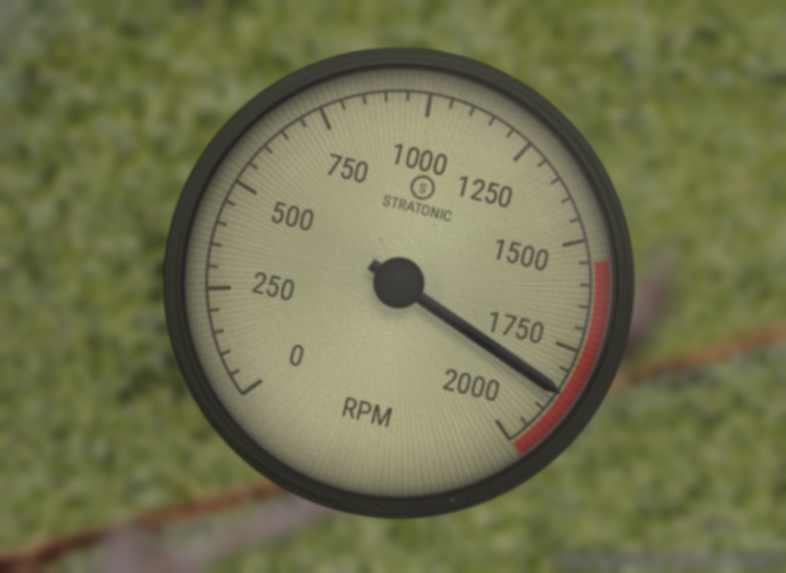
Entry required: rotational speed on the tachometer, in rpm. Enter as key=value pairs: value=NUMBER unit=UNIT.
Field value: value=1850 unit=rpm
